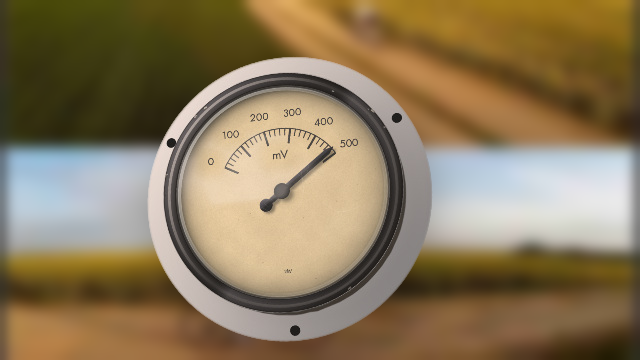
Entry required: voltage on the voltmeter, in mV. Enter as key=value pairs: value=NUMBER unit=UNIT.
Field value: value=480 unit=mV
